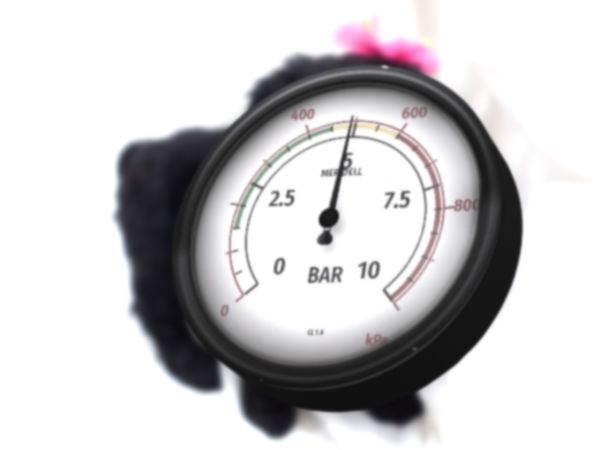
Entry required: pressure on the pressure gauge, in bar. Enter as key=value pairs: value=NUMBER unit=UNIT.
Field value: value=5 unit=bar
